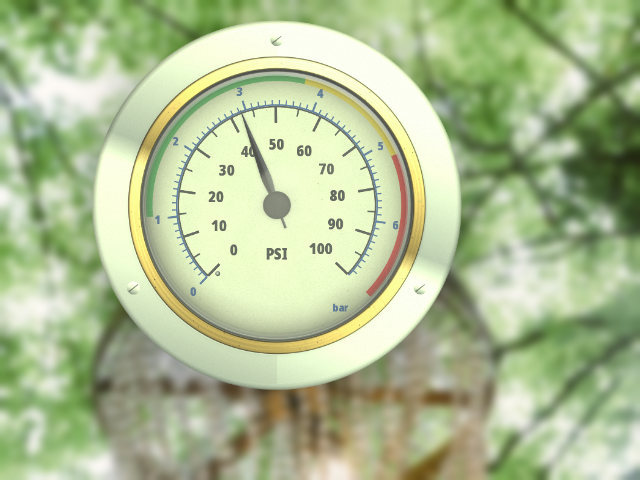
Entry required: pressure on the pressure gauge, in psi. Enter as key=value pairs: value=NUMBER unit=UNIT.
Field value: value=42.5 unit=psi
